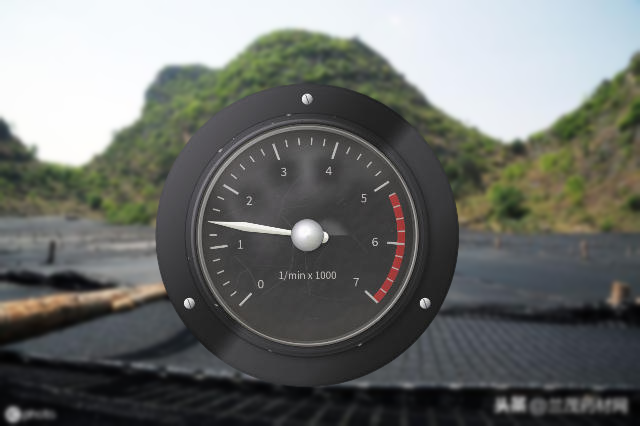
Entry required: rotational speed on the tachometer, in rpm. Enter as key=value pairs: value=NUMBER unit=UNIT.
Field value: value=1400 unit=rpm
